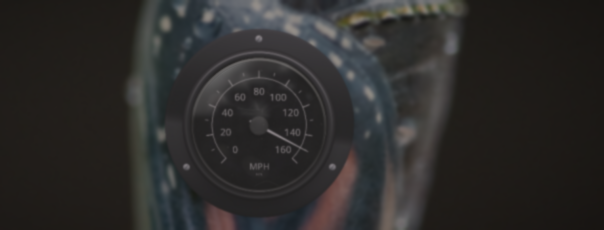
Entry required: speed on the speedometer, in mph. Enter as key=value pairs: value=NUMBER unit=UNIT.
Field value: value=150 unit=mph
